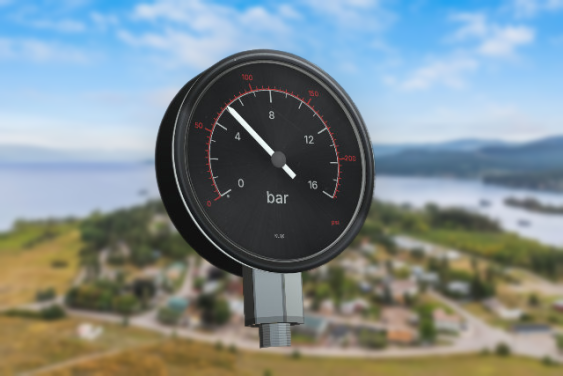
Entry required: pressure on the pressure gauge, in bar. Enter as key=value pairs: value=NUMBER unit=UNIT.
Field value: value=5 unit=bar
